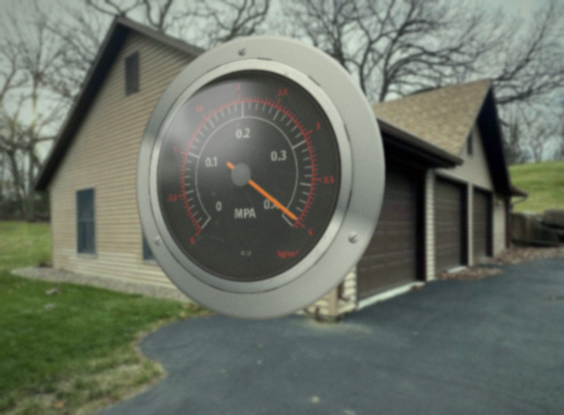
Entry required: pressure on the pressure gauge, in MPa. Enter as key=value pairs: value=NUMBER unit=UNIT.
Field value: value=0.39 unit=MPa
